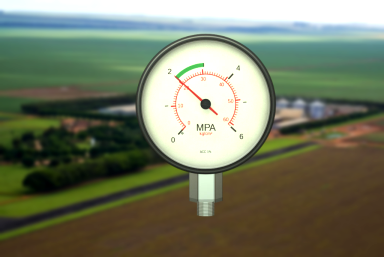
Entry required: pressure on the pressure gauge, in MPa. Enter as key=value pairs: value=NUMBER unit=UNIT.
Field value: value=2 unit=MPa
